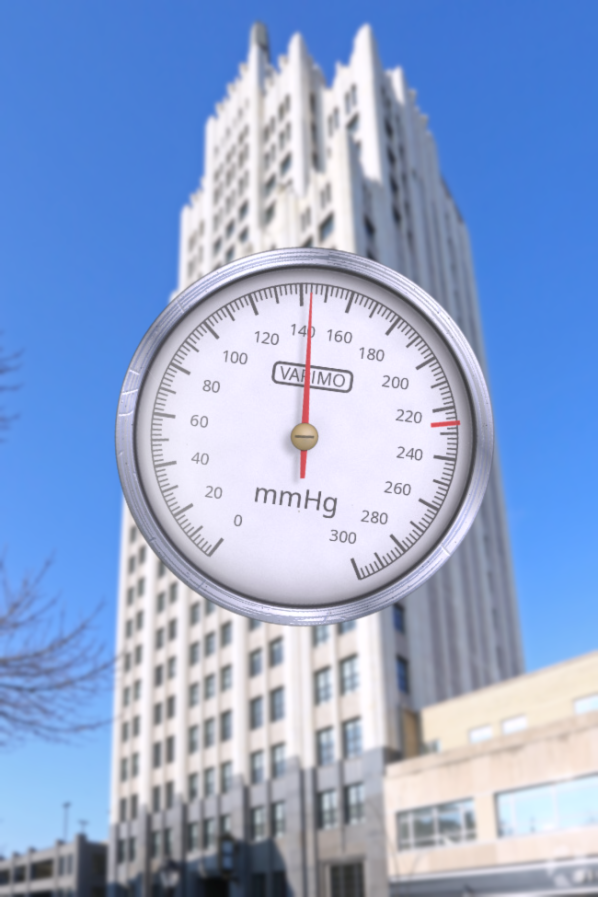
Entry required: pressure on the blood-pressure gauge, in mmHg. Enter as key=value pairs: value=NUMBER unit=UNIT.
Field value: value=144 unit=mmHg
